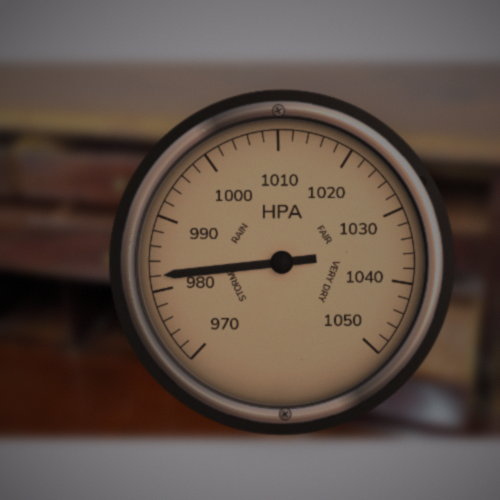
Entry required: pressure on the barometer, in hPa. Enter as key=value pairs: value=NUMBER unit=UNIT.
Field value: value=982 unit=hPa
